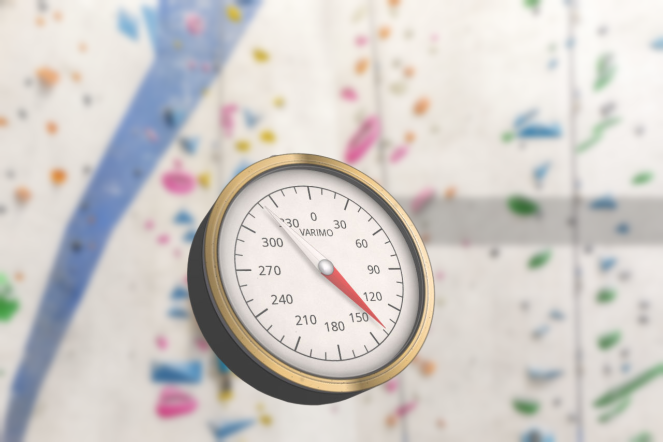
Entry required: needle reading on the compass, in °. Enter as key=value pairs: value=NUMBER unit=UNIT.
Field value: value=140 unit=°
